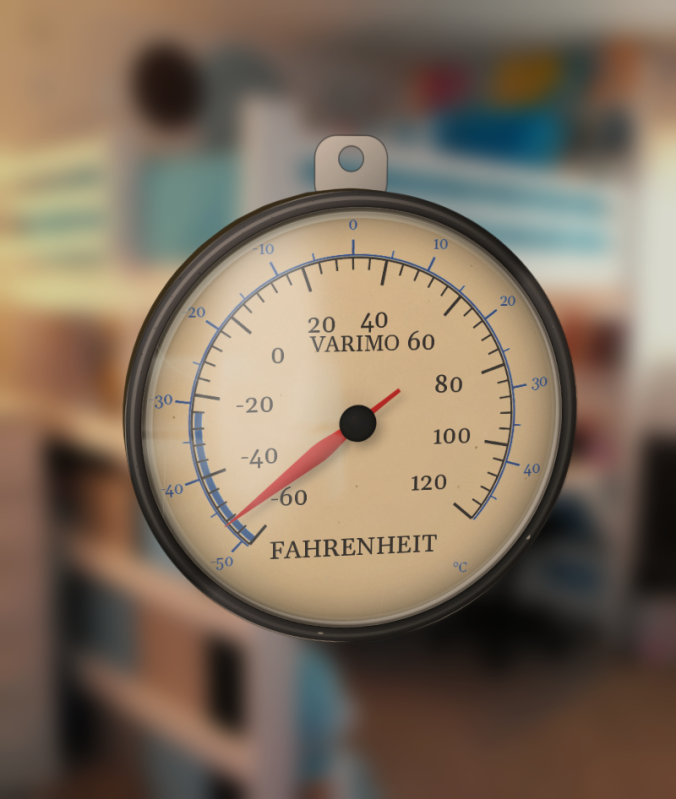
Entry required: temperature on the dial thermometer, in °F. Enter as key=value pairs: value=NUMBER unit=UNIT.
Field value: value=-52 unit=°F
